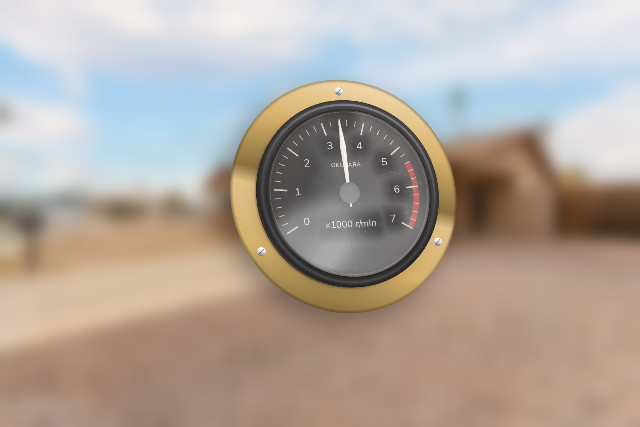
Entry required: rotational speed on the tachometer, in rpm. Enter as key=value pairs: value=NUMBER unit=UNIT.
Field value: value=3400 unit=rpm
